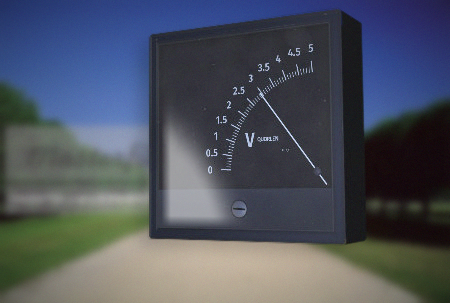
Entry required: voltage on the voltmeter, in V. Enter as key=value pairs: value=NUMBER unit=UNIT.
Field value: value=3 unit=V
